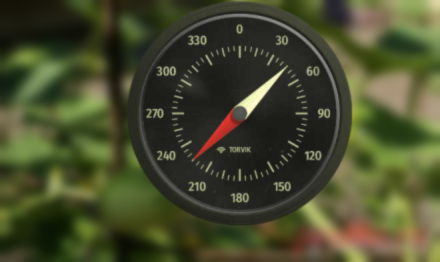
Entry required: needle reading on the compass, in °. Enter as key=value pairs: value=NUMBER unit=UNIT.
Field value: value=225 unit=°
